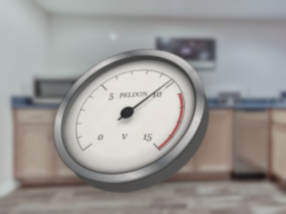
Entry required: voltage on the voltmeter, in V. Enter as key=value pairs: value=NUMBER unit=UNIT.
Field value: value=10 unit=V
